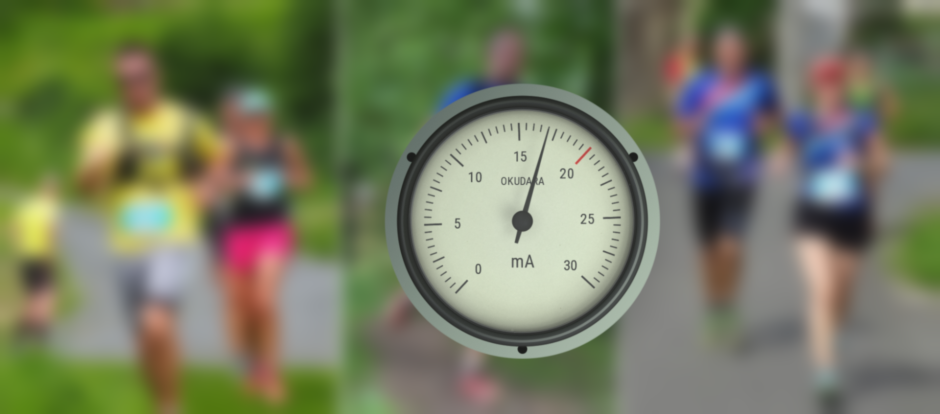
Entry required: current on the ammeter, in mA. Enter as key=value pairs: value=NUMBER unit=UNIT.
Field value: value=17 unit=mA
